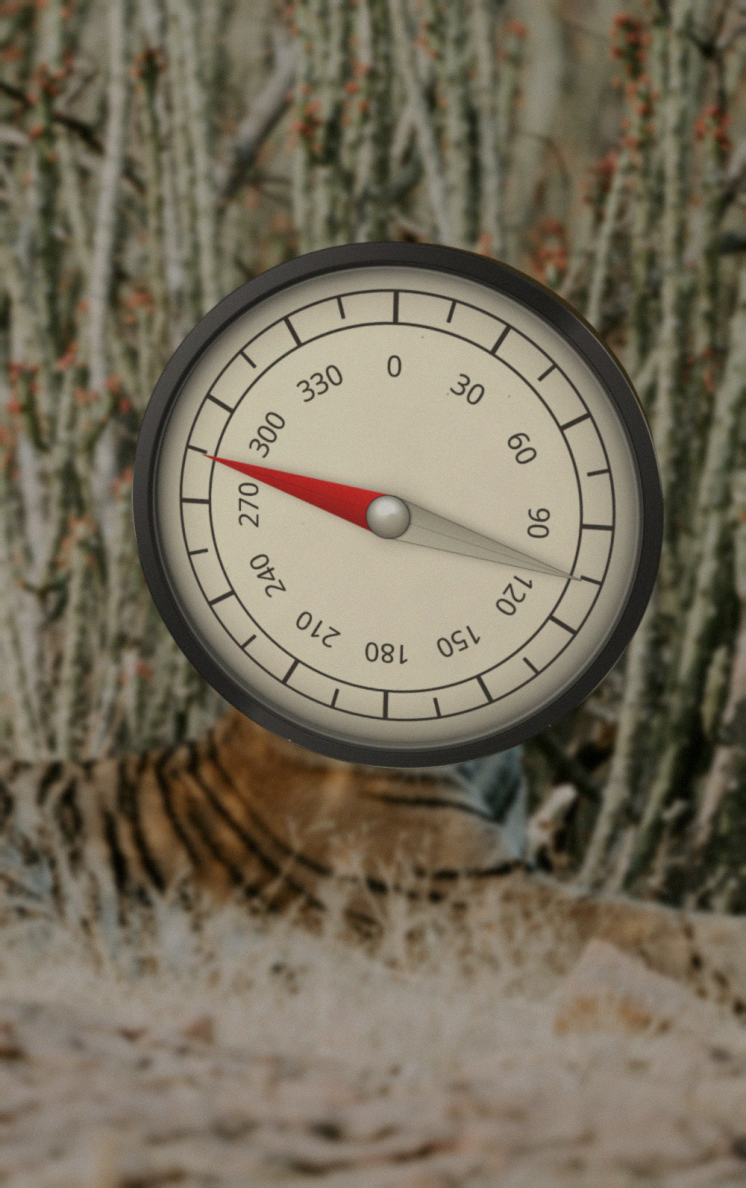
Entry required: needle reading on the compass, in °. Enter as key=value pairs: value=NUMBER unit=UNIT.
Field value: value=285 unit=°
